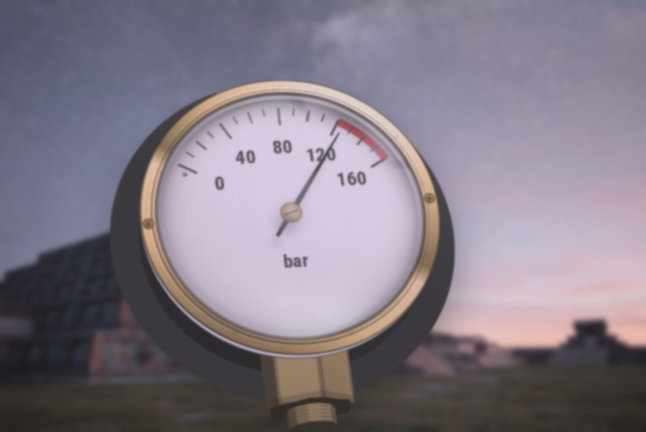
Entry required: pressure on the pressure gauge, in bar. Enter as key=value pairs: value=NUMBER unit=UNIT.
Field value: value=125 unit=bar
